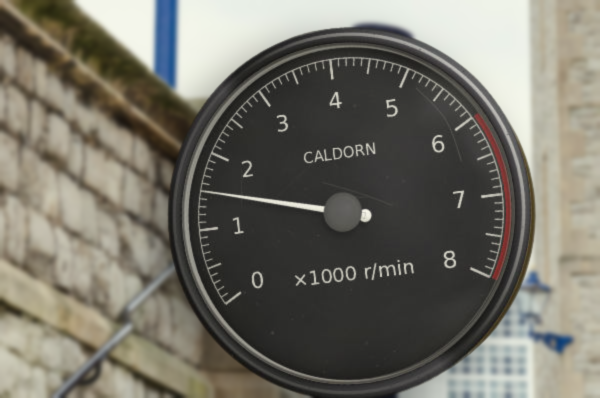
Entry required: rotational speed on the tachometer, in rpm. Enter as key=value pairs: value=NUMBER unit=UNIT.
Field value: value=1500 unit=rpm
